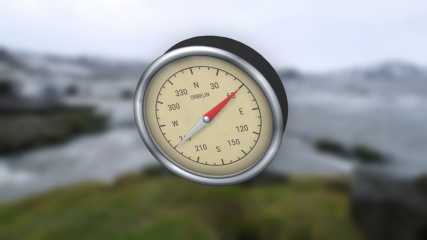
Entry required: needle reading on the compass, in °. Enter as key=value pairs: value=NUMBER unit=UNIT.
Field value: value=60 unit=°
